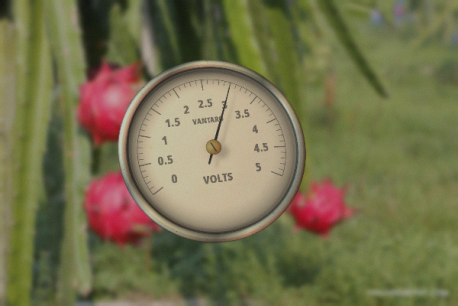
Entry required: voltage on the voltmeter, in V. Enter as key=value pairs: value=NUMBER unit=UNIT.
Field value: value=3 unit=V
